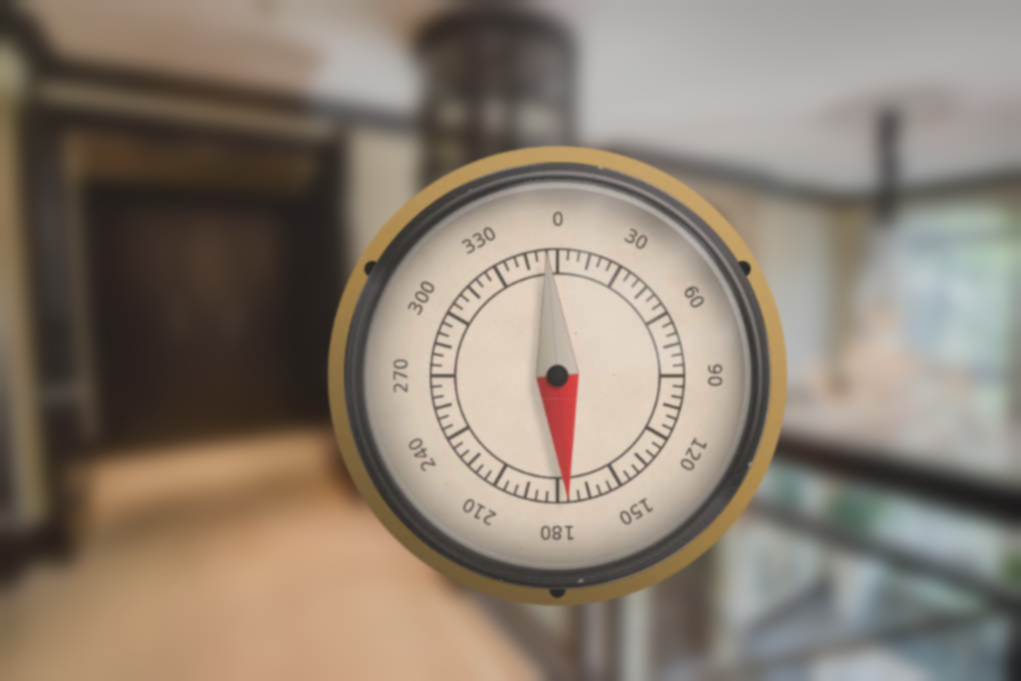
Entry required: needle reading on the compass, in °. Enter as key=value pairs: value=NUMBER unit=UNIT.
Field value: value=175 unit=°
